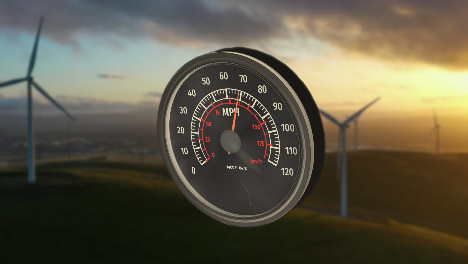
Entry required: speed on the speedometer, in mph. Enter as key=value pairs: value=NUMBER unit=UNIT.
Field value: value=70 unit=mph
